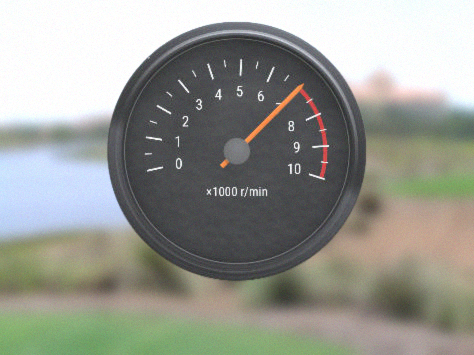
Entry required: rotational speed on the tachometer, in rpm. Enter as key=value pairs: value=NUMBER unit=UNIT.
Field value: value=7000 unit=rpm
